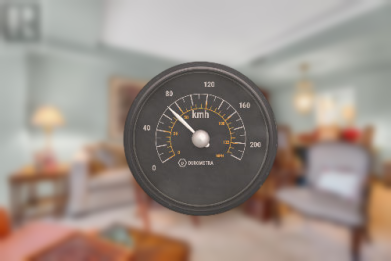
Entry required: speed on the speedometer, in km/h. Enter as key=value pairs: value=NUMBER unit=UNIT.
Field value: value=70 unit=km/h
